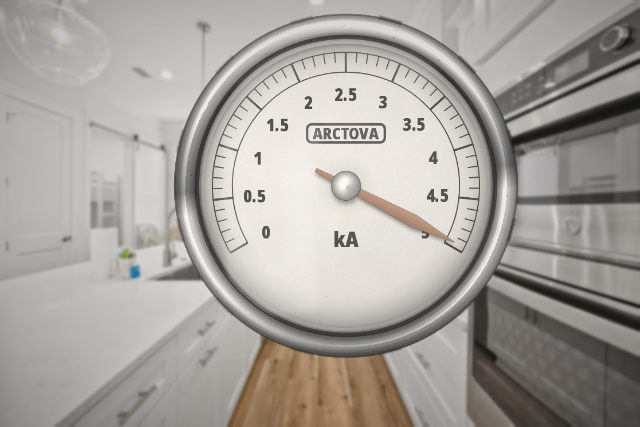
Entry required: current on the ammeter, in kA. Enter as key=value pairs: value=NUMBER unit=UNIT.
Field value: value=4.95 unit=kA
